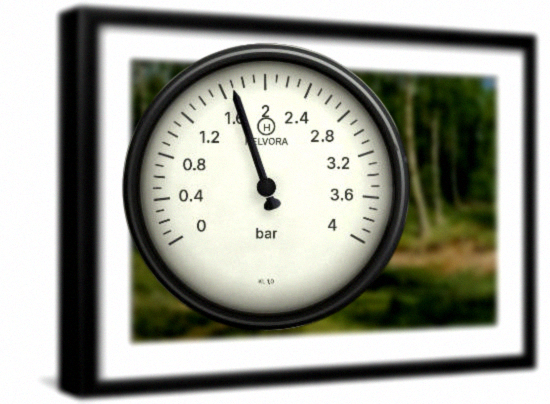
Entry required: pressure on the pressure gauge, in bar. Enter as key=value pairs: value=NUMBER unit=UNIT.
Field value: value=1.7 unit=bar
